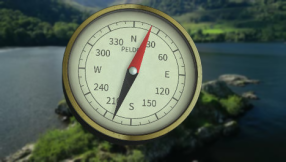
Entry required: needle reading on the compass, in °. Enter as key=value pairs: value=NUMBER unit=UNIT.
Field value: value=20 unit=°
